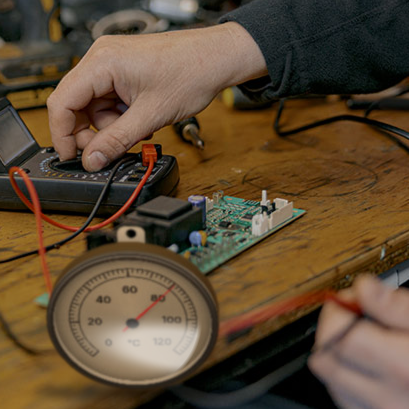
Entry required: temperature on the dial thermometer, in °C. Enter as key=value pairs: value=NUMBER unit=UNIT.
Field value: value=80 unit=°C
